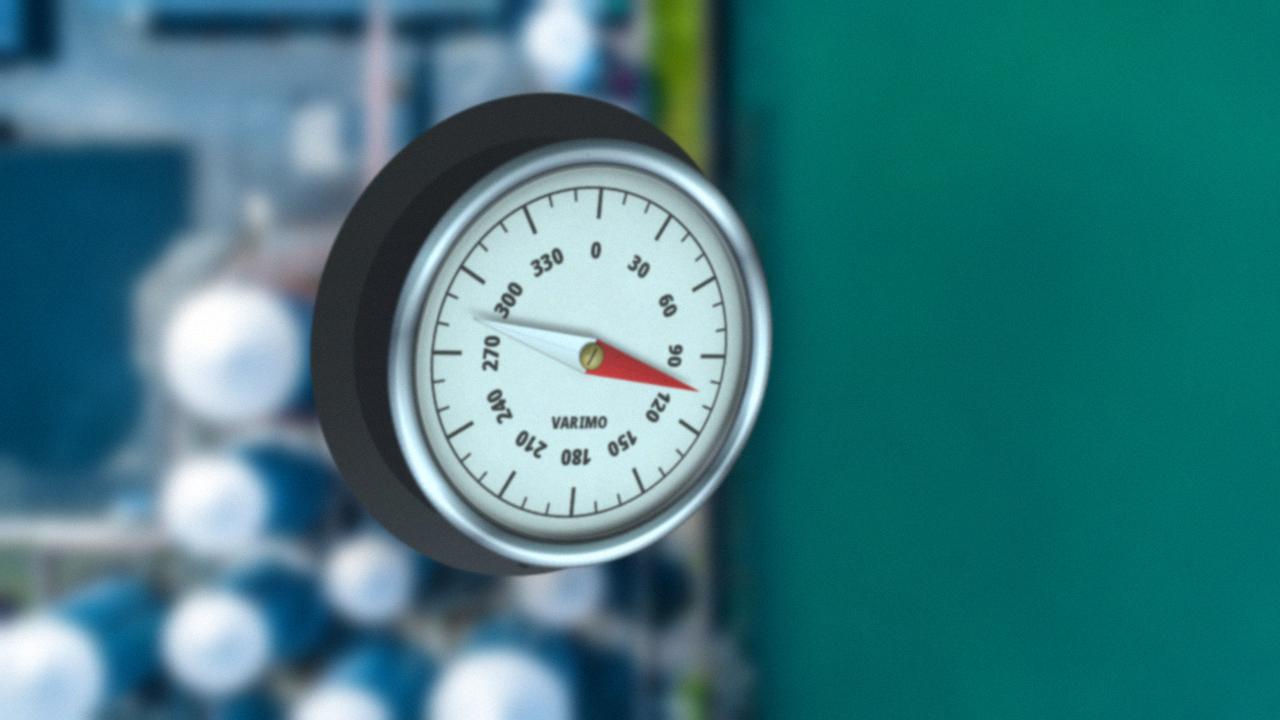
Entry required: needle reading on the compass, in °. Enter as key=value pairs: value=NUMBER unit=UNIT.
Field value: value=105 unit=°
